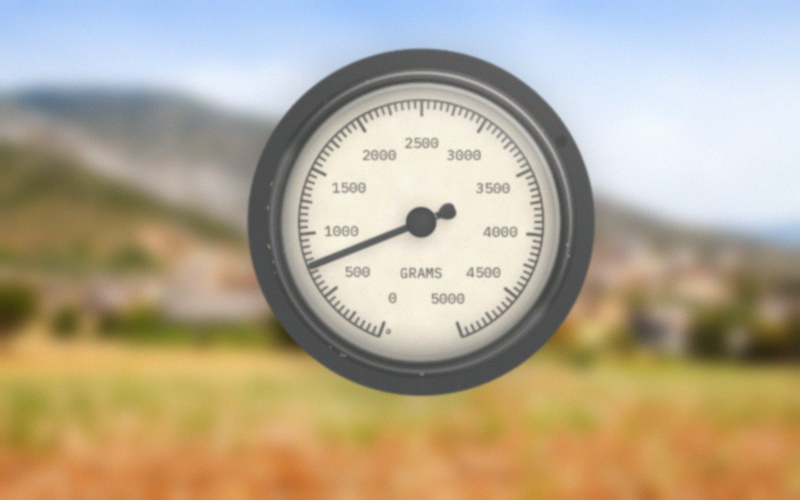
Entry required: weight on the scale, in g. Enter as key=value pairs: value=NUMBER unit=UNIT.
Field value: value=750 unit=g
